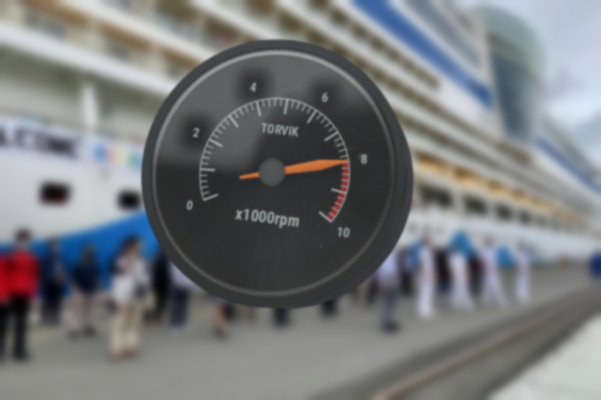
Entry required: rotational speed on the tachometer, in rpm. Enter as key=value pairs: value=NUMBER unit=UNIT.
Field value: value=8000 unit=rpm
